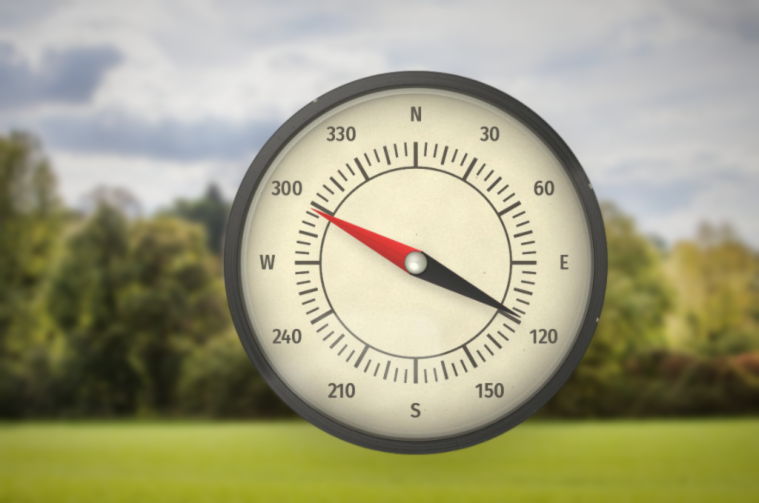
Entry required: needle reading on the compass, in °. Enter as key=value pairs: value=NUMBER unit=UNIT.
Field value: value=297.5 unit=°
